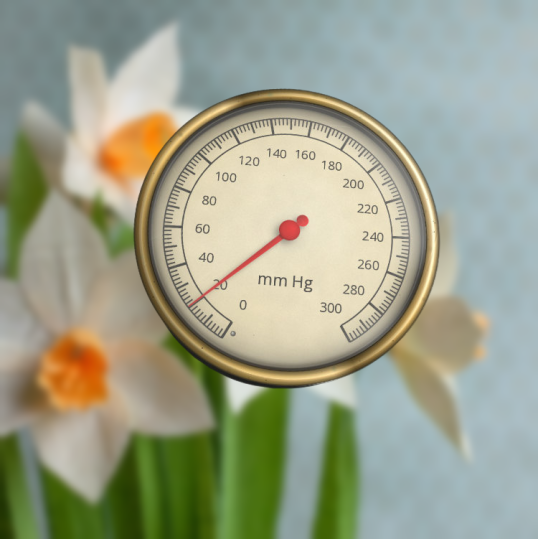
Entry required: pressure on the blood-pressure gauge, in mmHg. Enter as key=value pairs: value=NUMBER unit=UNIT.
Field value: value=20 unit=mmHg
